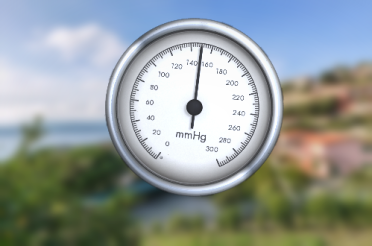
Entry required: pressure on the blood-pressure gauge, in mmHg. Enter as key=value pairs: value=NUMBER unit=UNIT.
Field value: value=150 unit=mmHg
